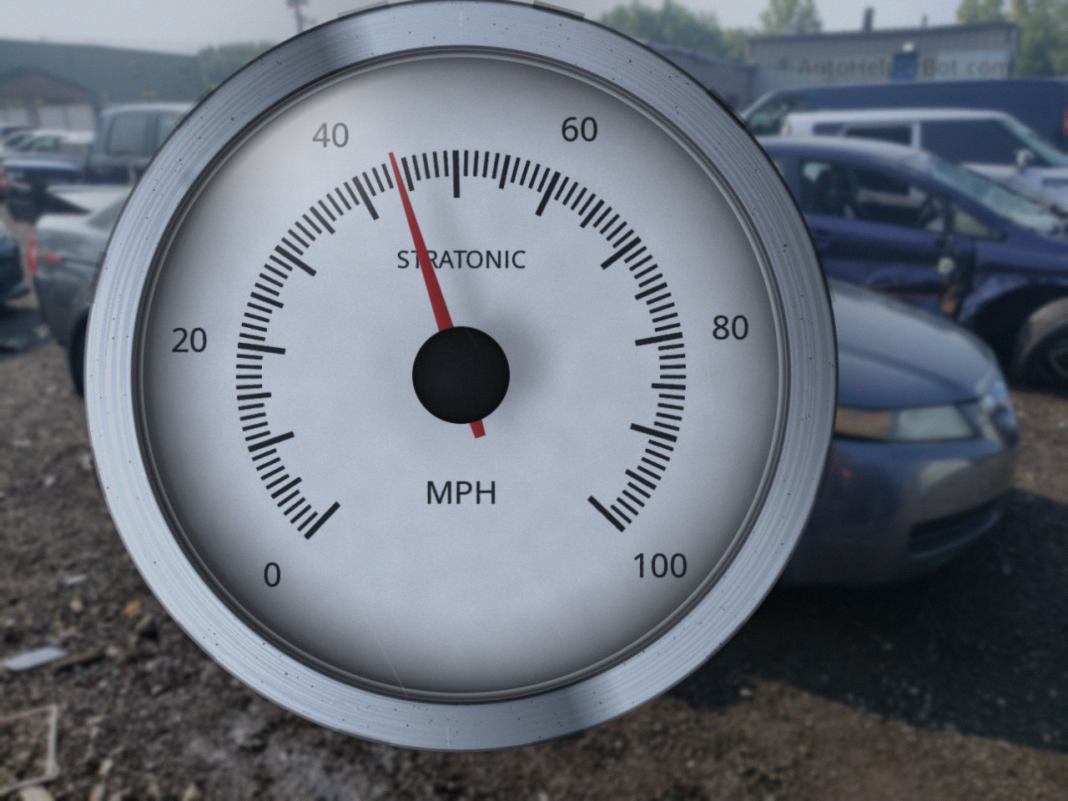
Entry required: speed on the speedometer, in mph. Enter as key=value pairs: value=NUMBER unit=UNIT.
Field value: value=44 unit=mph
